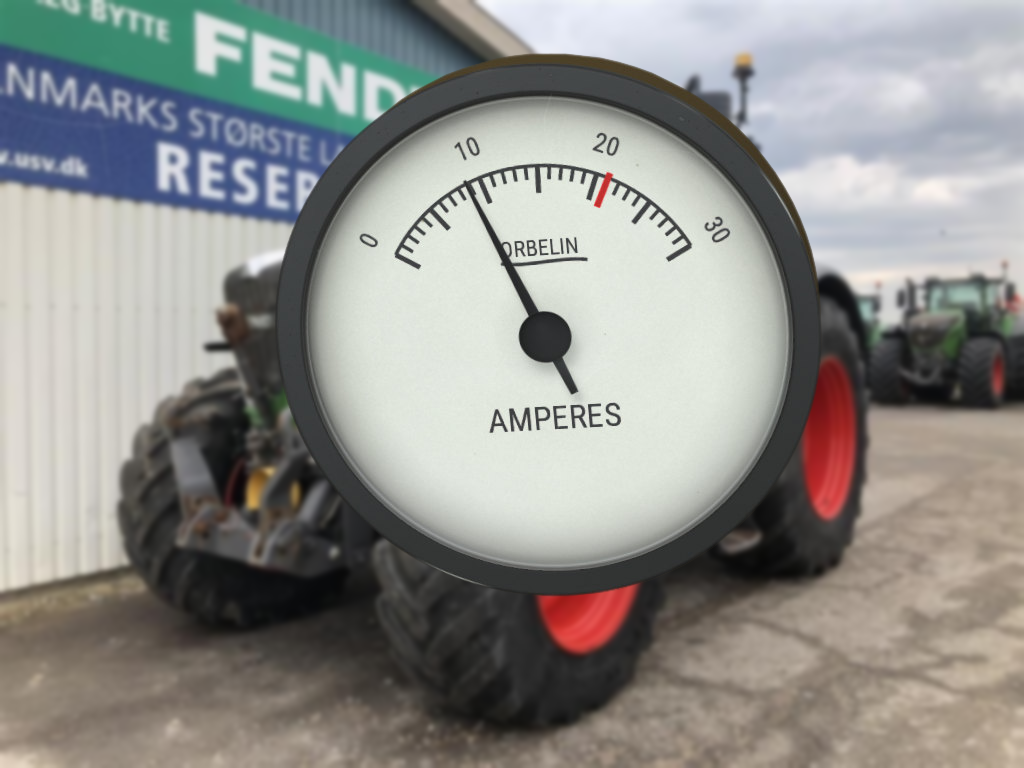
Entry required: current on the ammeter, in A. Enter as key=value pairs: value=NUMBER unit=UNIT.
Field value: value=9 unit=A
